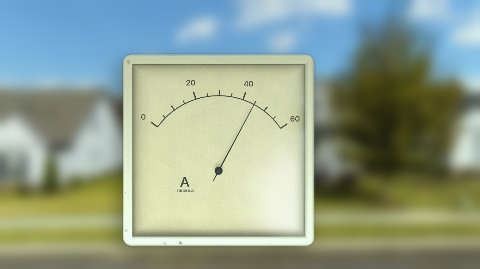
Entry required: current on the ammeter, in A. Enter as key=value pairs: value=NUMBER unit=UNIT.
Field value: value=45 unit=A
